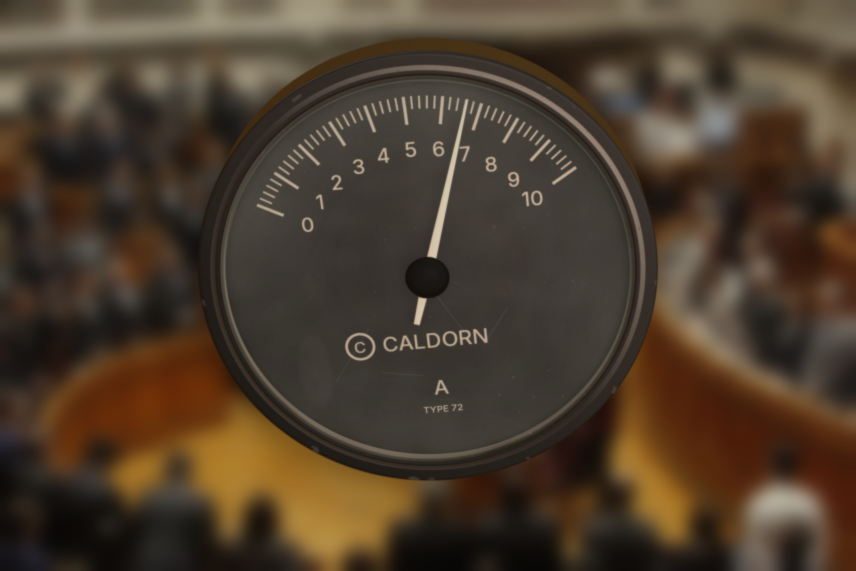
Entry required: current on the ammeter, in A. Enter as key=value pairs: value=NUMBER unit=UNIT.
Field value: value=6.6 unit=A
